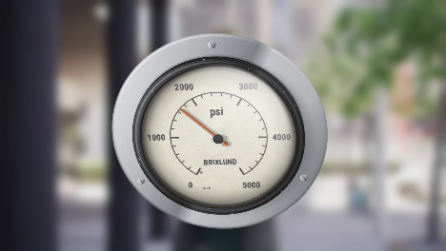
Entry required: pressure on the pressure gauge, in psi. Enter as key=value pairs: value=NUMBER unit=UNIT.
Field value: value=1700 unit=psi
